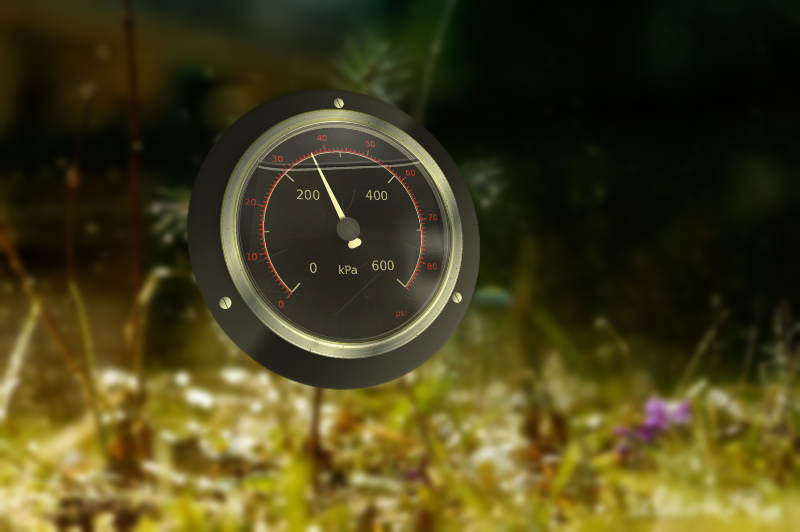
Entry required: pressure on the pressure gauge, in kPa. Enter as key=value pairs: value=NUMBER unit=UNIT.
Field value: value=250 unit=kPa
